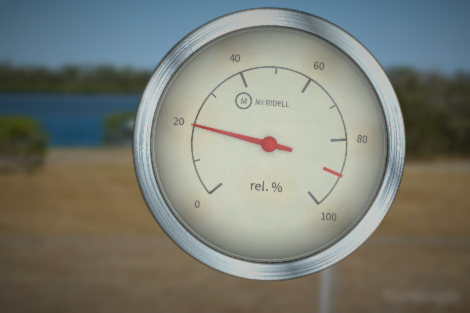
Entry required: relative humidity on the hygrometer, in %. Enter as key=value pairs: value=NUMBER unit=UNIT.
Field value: value=20 unit=%
